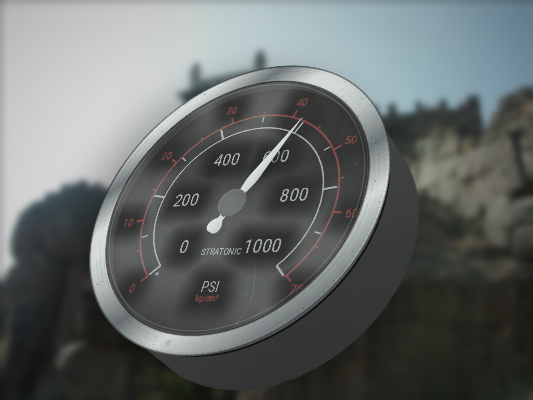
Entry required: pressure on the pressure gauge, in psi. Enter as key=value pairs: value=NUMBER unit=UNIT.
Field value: value=600 unit=psi
